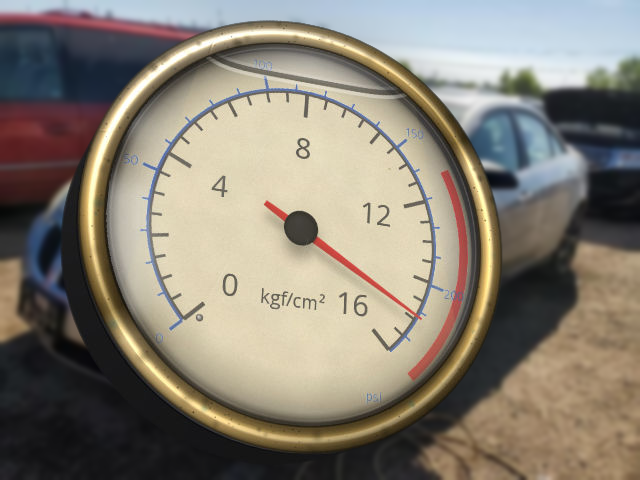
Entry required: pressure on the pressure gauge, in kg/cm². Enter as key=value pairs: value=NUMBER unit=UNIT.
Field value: value=15 unit=kg/cm²
